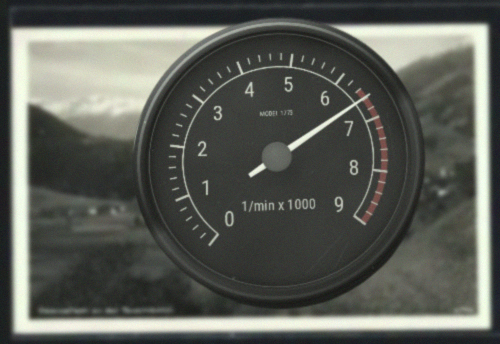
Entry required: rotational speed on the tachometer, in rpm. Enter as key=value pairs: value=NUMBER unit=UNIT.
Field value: value=6600 unit=rpm
